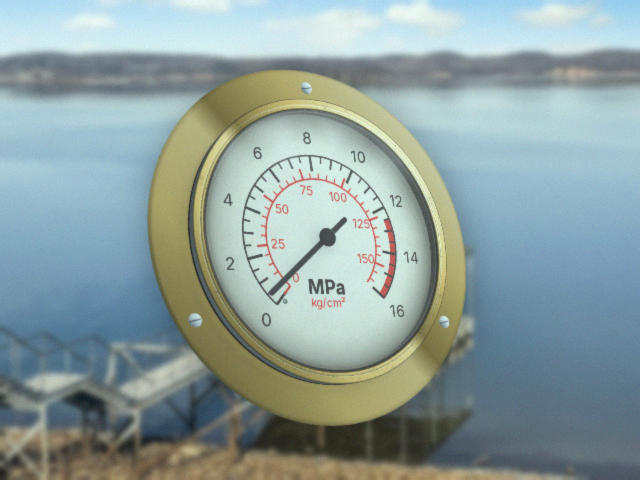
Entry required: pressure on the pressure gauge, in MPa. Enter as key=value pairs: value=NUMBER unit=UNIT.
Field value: value=0.5 unit=MPa
